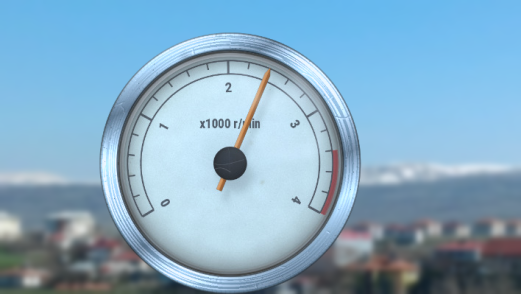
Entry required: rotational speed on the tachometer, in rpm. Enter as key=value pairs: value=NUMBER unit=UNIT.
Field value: value=2400 unit=rpm
